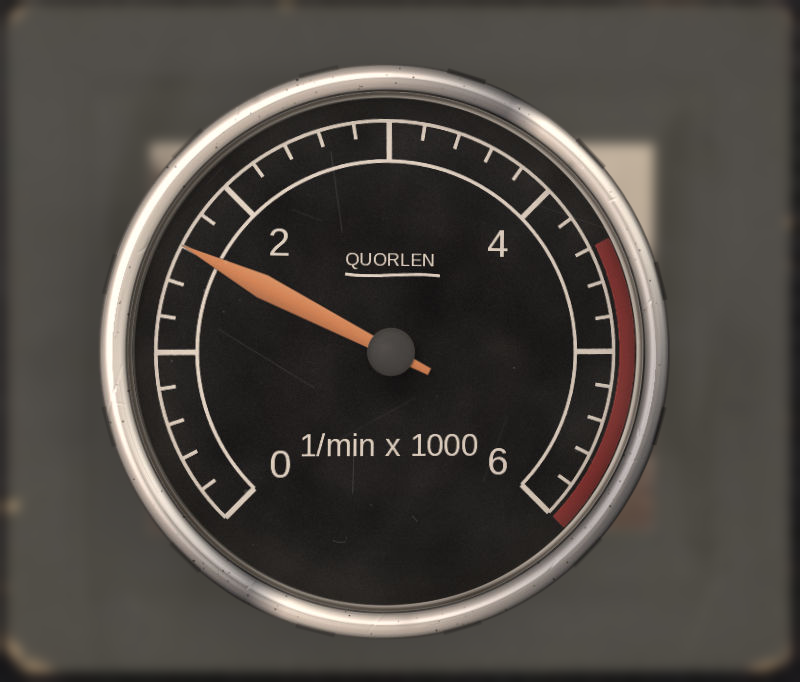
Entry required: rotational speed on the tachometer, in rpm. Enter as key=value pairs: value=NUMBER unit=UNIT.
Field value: value=1600 unit=rpm
